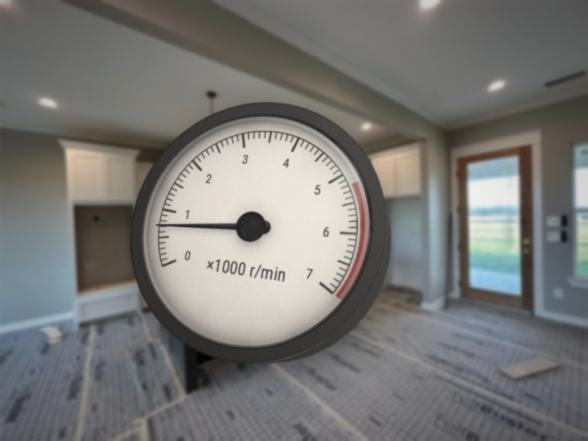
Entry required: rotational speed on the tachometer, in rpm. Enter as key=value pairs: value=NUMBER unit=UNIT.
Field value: value=700 unit=rpm
